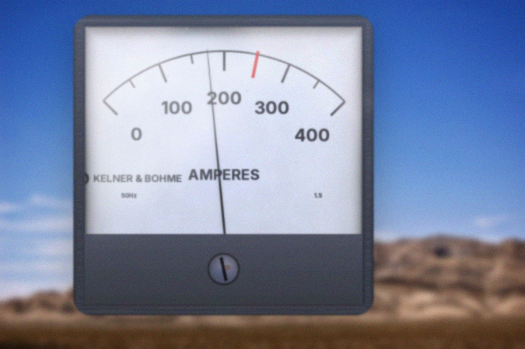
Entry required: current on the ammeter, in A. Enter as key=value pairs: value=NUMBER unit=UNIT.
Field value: value=175 unit=A
